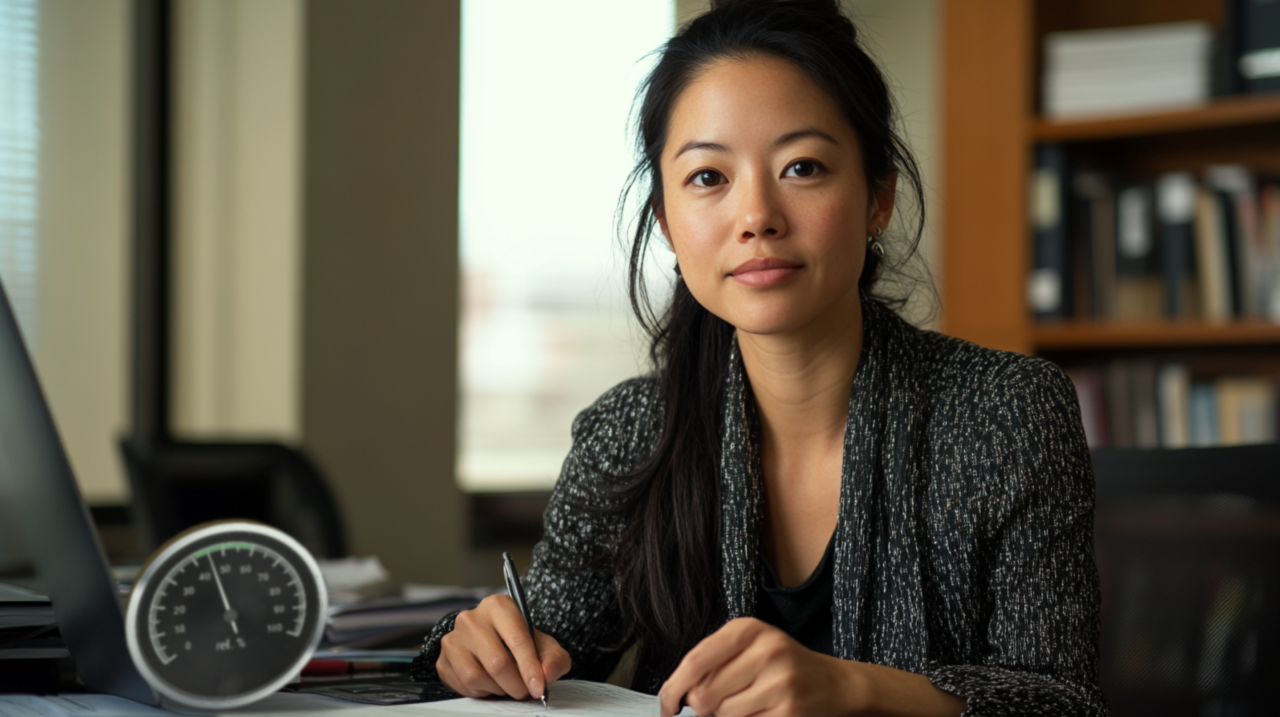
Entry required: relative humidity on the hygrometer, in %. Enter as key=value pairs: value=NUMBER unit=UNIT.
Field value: value=45 unit=%
